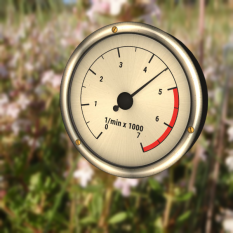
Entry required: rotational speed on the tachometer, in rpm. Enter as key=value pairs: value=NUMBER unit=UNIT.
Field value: value=4500 unit=rpm
